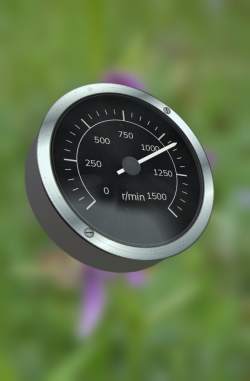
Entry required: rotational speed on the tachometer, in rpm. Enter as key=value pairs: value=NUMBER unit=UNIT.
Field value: value=1075 unit=rpm
